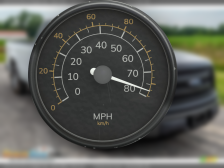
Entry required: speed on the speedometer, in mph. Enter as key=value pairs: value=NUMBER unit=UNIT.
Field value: value=77.5 unit=mph
